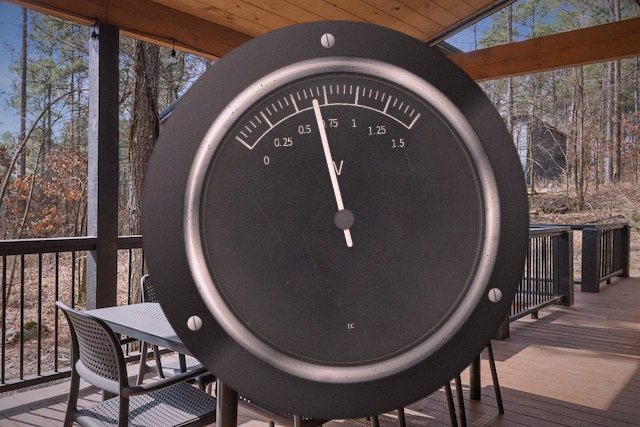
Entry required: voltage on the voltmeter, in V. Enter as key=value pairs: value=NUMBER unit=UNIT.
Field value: value=0.65 unit=V
